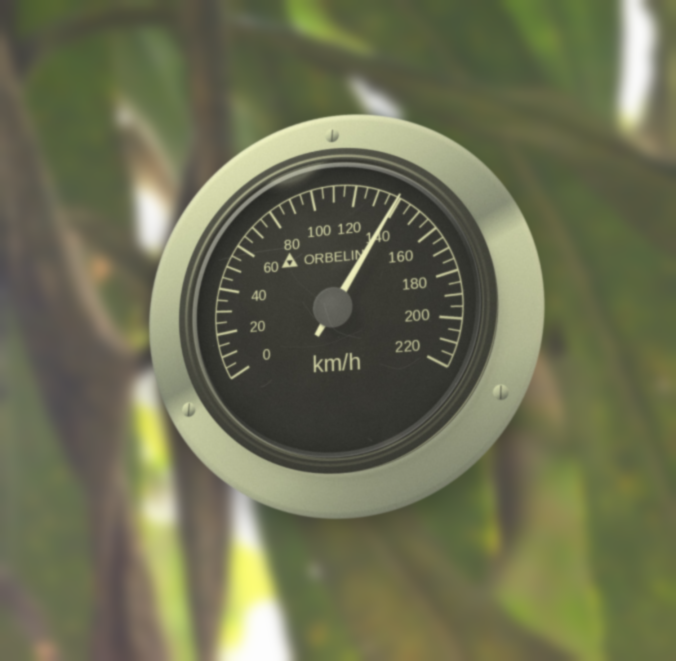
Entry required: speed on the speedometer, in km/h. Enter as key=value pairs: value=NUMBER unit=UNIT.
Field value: value=140 unit=km/h
